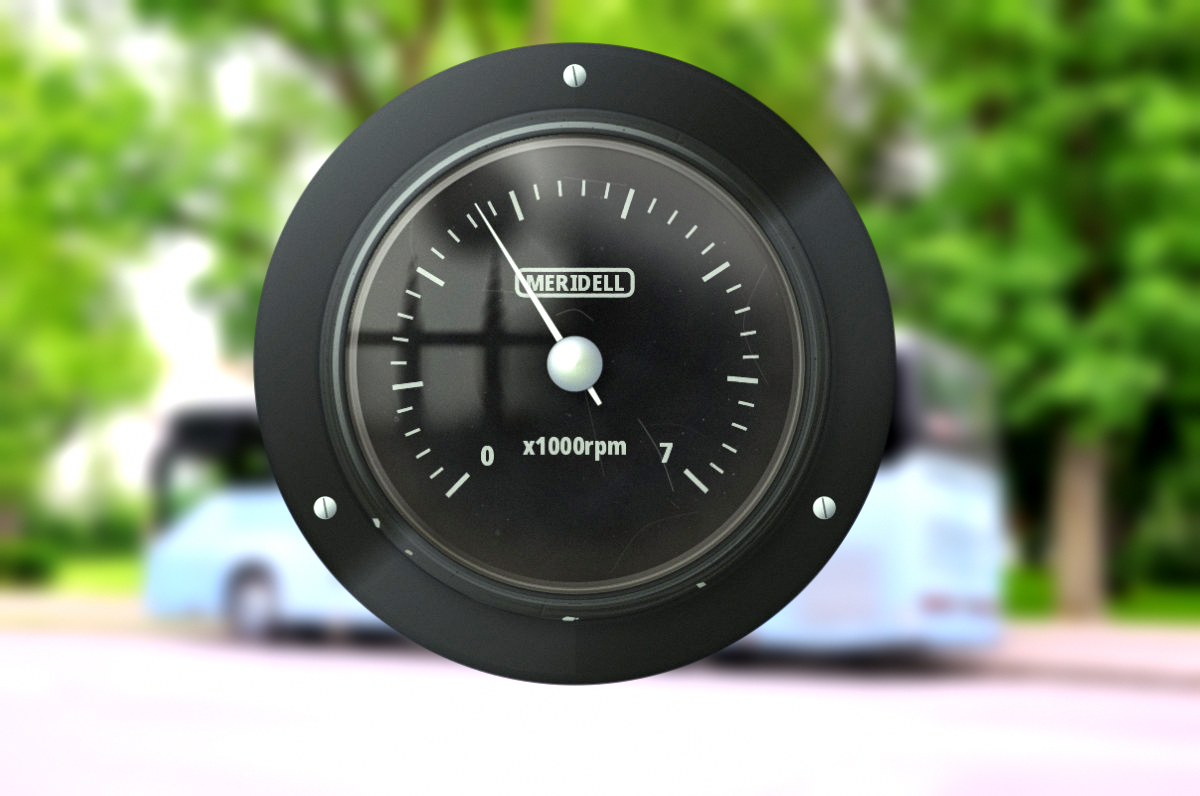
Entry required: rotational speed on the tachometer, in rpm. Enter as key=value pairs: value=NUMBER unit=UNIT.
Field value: value=2700 unit=rpm
